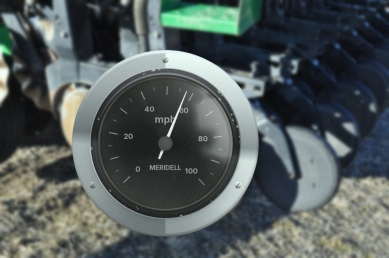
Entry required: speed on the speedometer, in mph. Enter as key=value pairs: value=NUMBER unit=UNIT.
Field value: value=57.5 unit=mph
